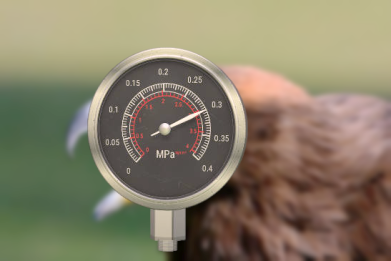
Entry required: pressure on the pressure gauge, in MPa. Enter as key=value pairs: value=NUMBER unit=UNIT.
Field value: value=0.3 unit=MPa
